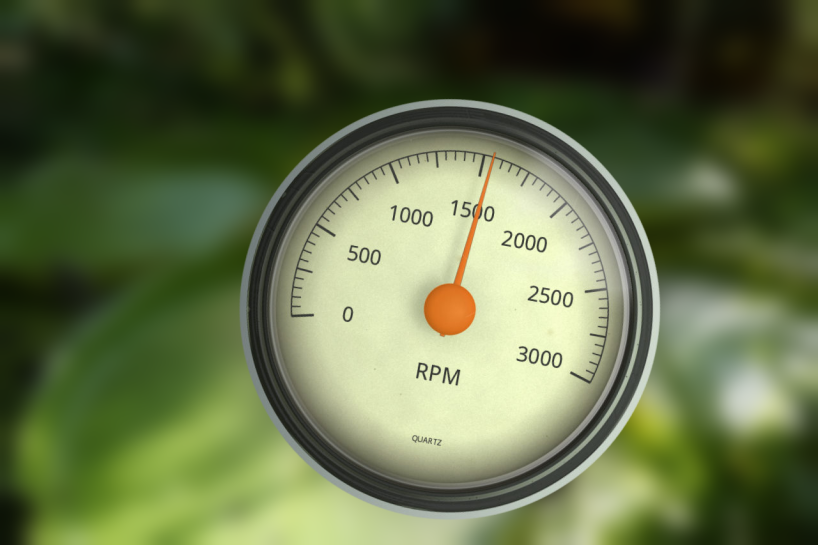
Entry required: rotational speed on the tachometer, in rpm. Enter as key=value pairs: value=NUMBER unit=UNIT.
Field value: value=1550 unit=rpm
